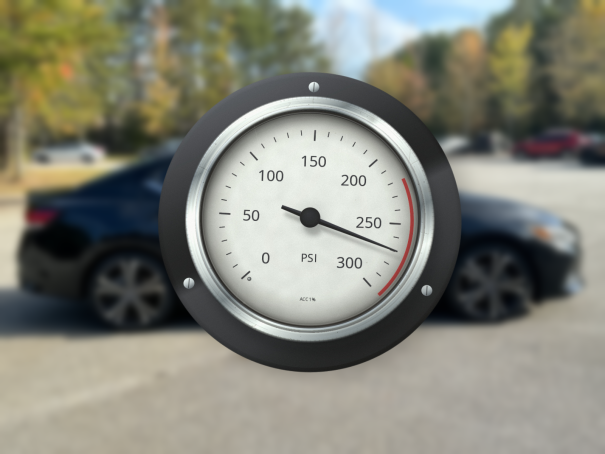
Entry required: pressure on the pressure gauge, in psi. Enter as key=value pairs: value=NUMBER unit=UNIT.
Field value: value=270 unit=psi
